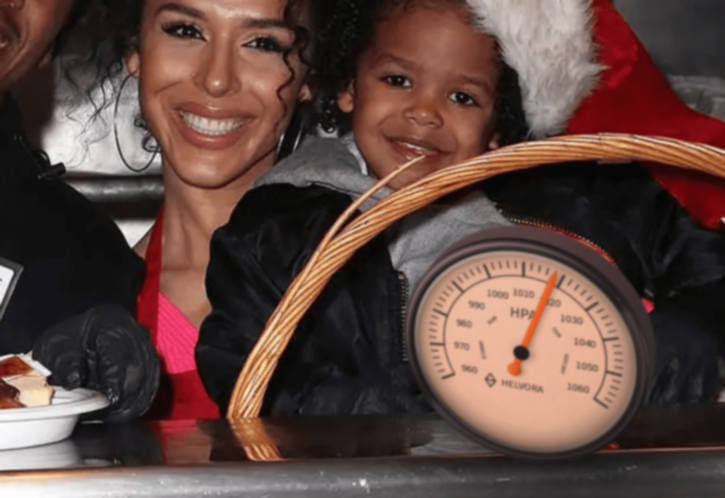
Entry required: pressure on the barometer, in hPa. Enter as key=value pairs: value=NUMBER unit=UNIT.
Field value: value=1018 unit=hPa
